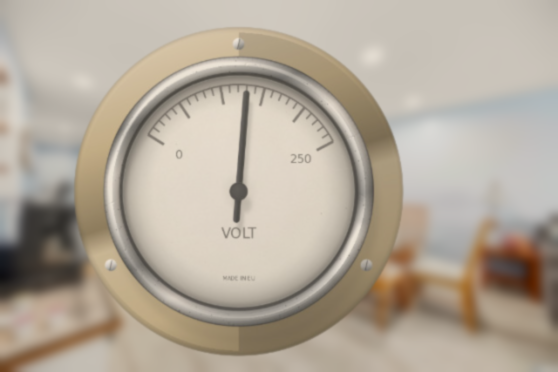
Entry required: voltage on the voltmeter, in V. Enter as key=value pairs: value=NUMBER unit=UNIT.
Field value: value=130 unit=V
